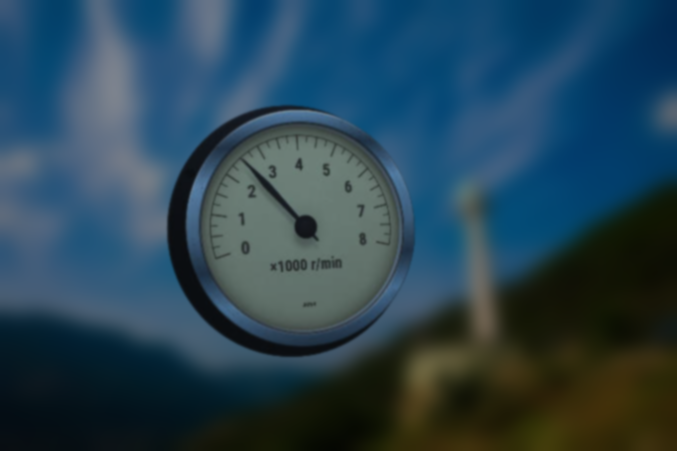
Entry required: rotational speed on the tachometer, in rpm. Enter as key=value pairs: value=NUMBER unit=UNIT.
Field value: value=2500 unit=rpm
